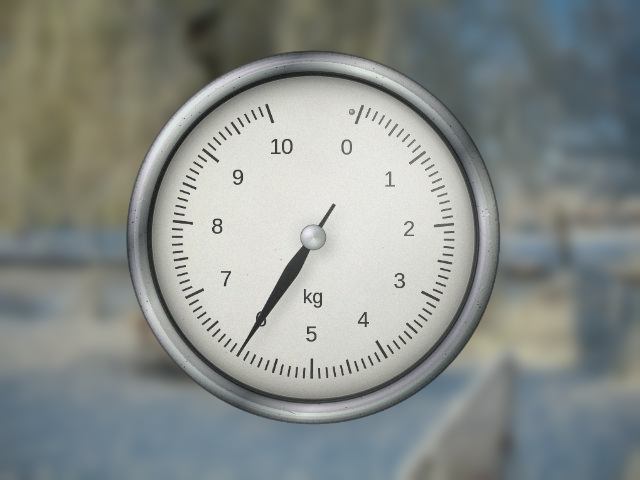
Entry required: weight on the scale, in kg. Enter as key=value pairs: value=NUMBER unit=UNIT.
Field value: value=6 unit=kg
